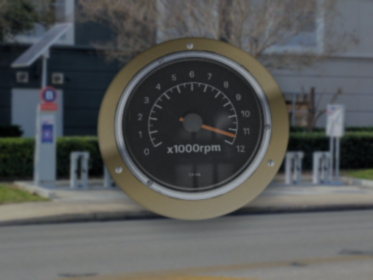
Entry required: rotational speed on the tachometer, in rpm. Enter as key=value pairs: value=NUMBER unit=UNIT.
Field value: value=11500 unit=rpm
